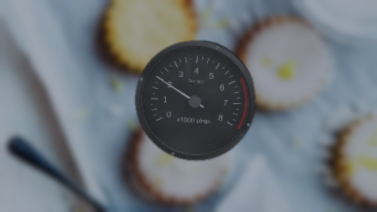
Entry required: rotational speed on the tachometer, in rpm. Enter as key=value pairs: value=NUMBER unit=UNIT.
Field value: value=2000 unit=rpm
